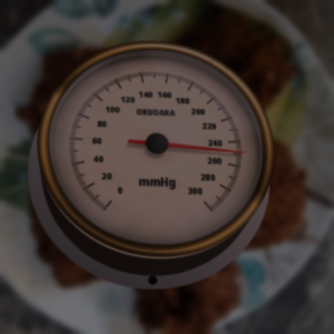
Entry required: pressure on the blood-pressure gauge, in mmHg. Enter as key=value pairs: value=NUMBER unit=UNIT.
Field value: value=250 unit=mmHg
